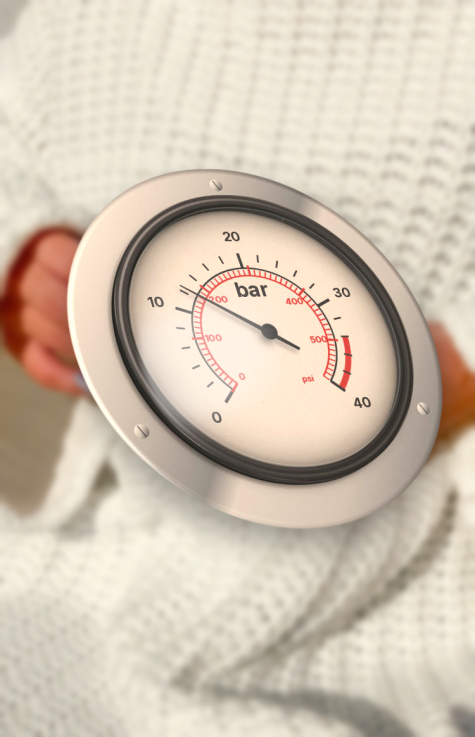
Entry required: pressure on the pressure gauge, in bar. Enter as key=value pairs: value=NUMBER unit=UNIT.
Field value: value=12 unit=bar
